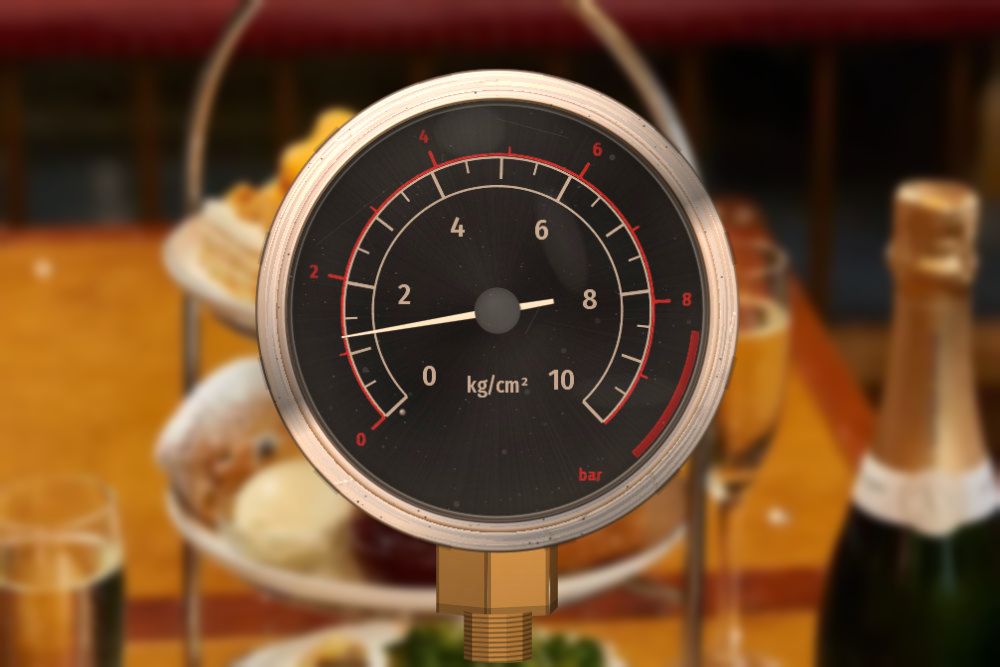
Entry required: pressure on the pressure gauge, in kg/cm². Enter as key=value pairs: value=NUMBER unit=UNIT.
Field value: value=1.25 unit=kg/cm²
